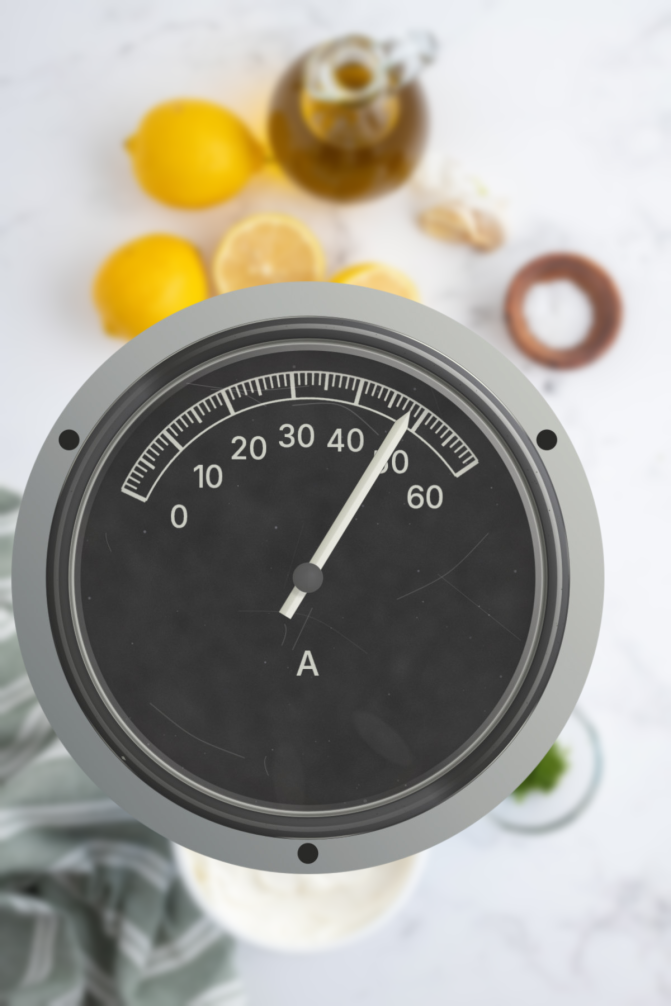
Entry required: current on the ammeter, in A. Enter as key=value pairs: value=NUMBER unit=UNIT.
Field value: value=48 unit=A
